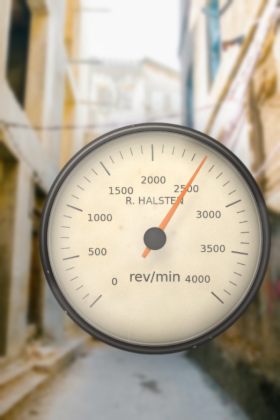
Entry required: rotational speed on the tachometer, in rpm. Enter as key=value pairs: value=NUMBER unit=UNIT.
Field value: value=2500 unit=rpm
